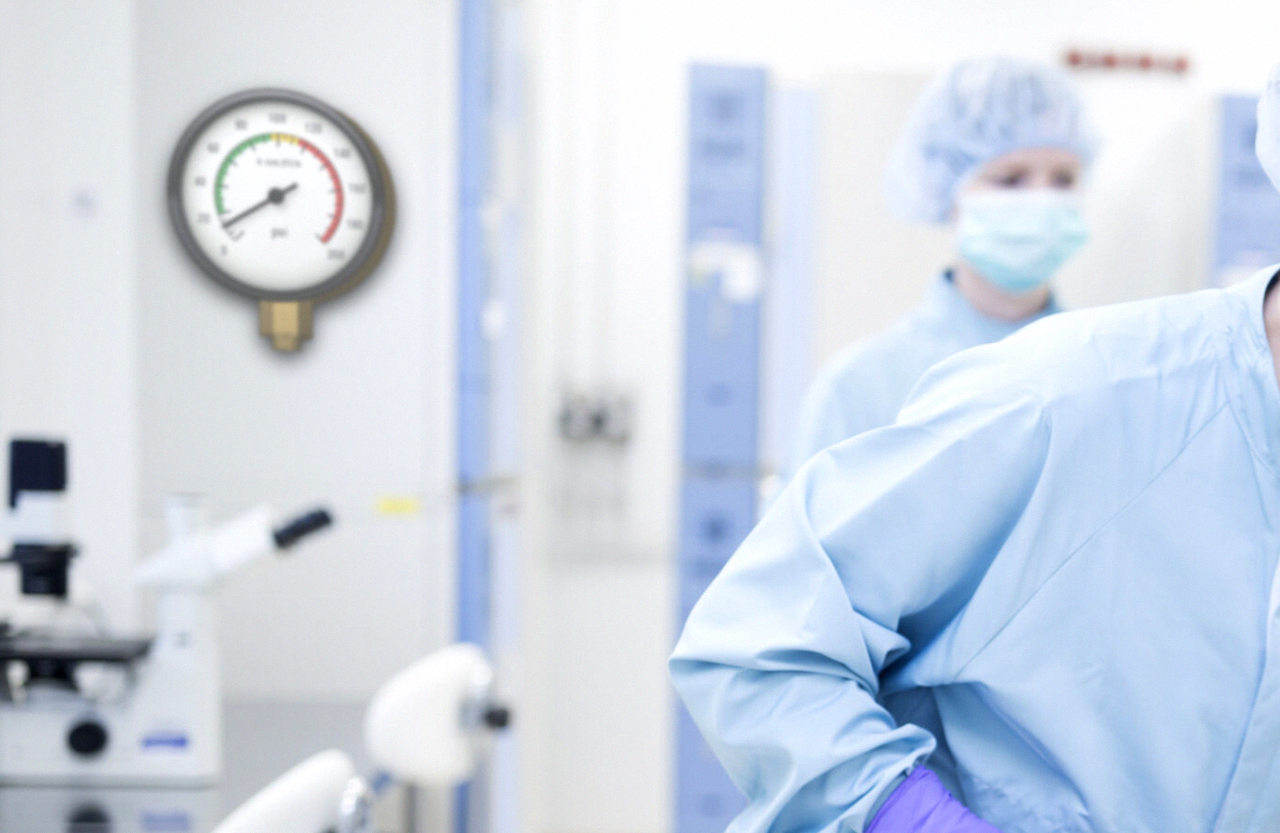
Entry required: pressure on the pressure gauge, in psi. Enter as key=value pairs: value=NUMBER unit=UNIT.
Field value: value=10 unit=psi
